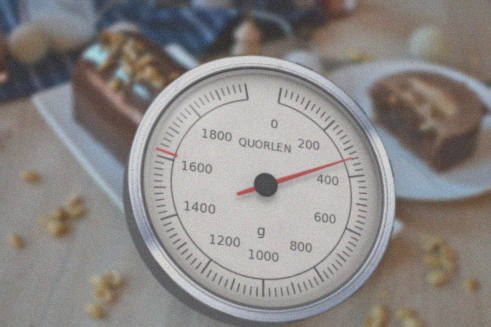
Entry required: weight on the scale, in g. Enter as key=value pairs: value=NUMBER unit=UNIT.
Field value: value=340 unit=g
